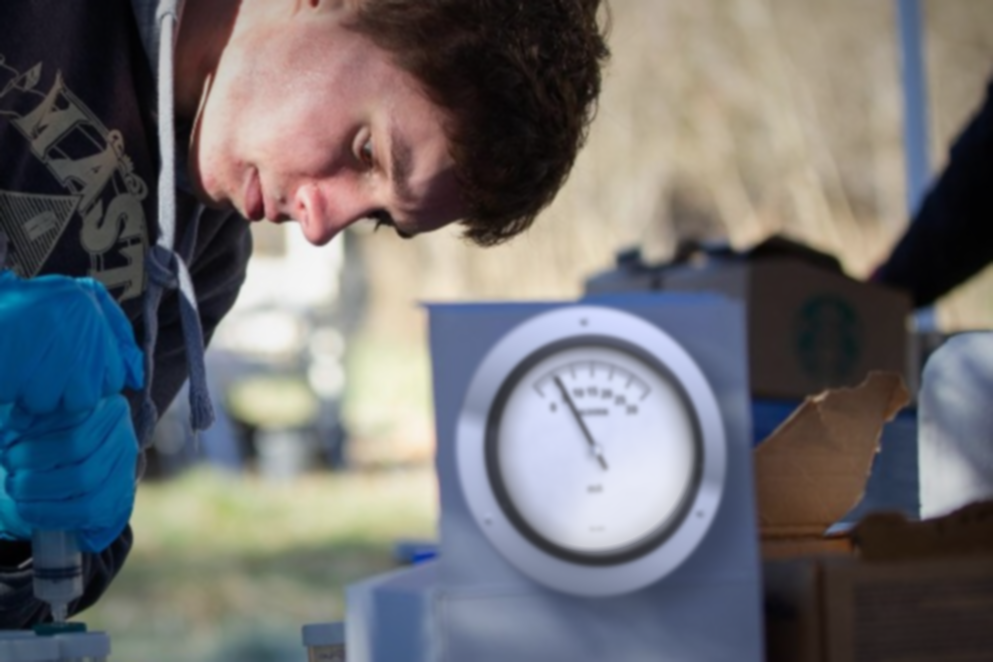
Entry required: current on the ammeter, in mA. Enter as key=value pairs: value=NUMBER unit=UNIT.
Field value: value=5 unit=mA
